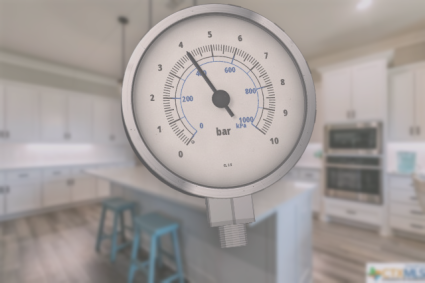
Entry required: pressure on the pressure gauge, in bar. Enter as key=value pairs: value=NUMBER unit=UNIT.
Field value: value=4 unit=bar
